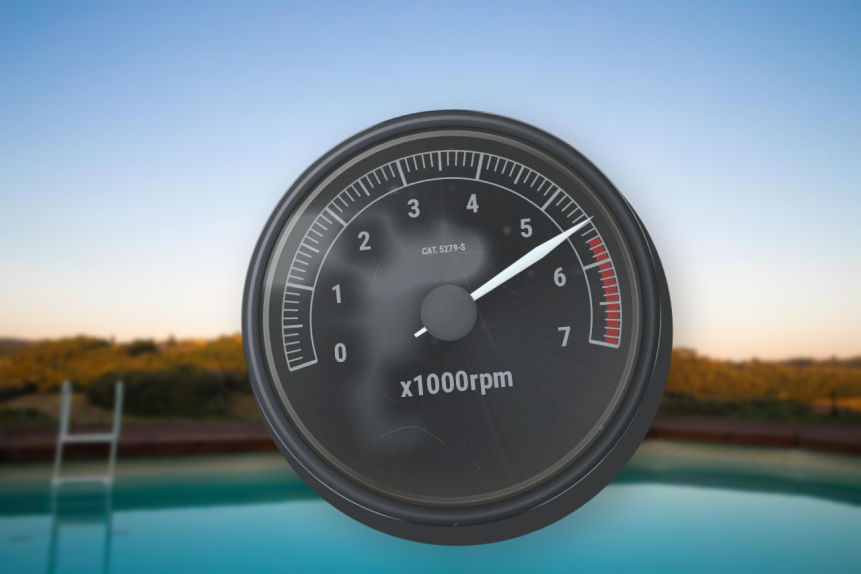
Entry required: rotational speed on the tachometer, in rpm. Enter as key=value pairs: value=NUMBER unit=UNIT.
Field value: value=5500 unit=rpm
